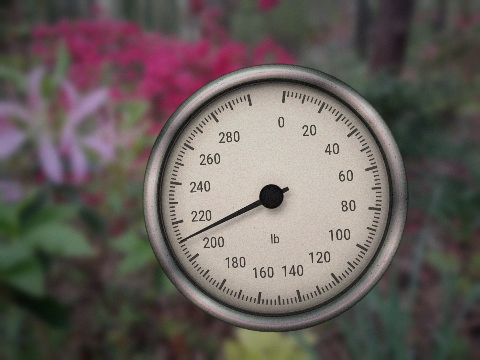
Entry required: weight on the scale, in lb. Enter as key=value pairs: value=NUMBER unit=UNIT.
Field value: value=210 unit=lb
